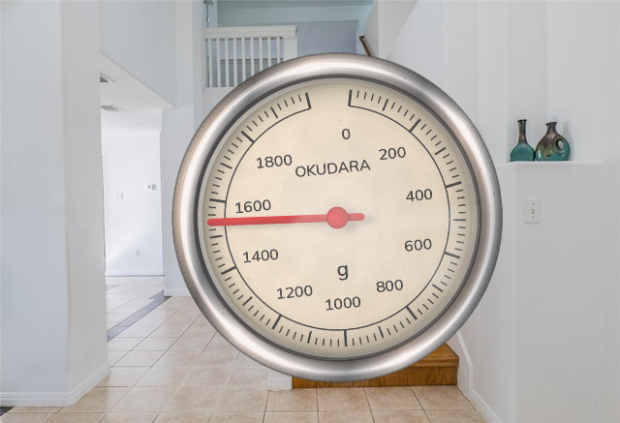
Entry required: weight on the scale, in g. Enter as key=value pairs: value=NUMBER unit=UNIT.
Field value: value=1540 unit=g
